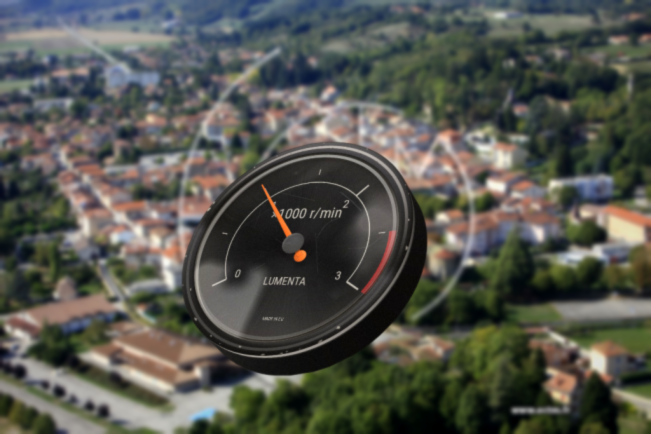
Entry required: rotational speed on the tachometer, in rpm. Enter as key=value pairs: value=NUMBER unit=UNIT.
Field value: value=1000 unit=rpm
